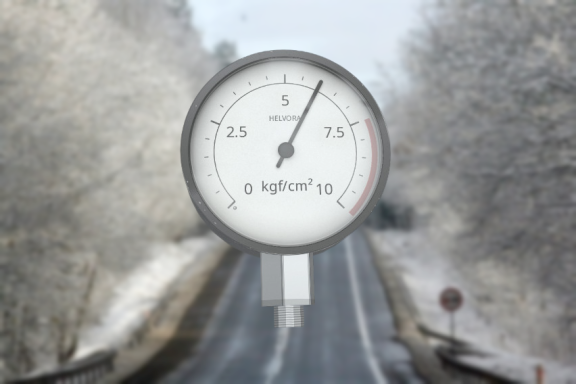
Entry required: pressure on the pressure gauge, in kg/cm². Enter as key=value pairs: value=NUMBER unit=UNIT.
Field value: value=6 unit=kg/cm²
